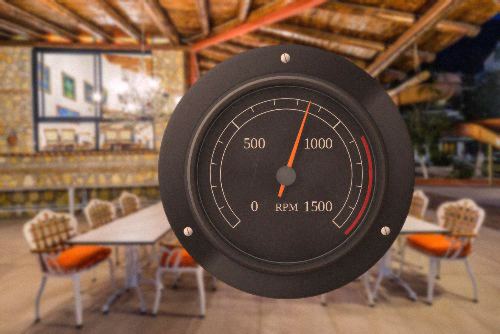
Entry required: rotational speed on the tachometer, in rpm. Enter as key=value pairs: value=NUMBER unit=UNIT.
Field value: value=850 unit=rpm
